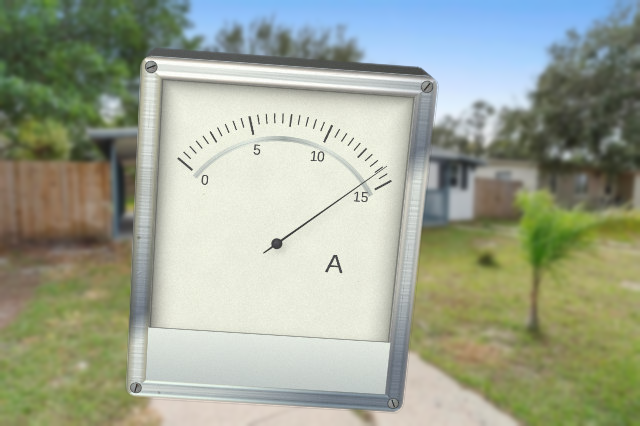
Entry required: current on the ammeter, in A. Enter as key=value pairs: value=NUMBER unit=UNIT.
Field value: value=14 unit=A
